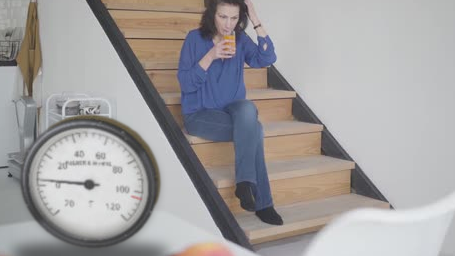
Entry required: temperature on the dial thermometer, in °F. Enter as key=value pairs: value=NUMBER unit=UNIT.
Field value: value=4 unit=°F
